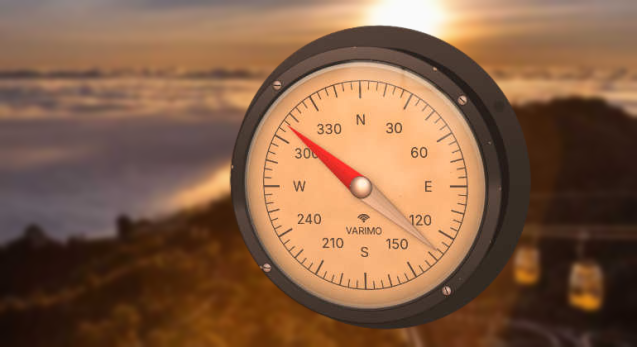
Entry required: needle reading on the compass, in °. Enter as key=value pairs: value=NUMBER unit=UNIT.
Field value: value=310 unit=°
